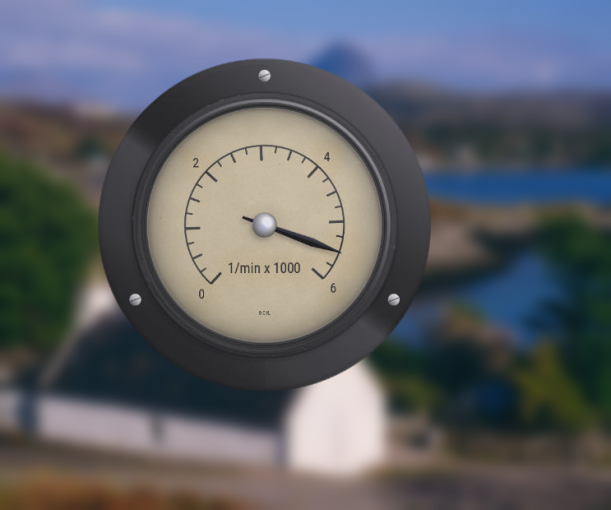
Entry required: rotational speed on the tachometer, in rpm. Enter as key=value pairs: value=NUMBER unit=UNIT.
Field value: value=5500 unit=rpm
